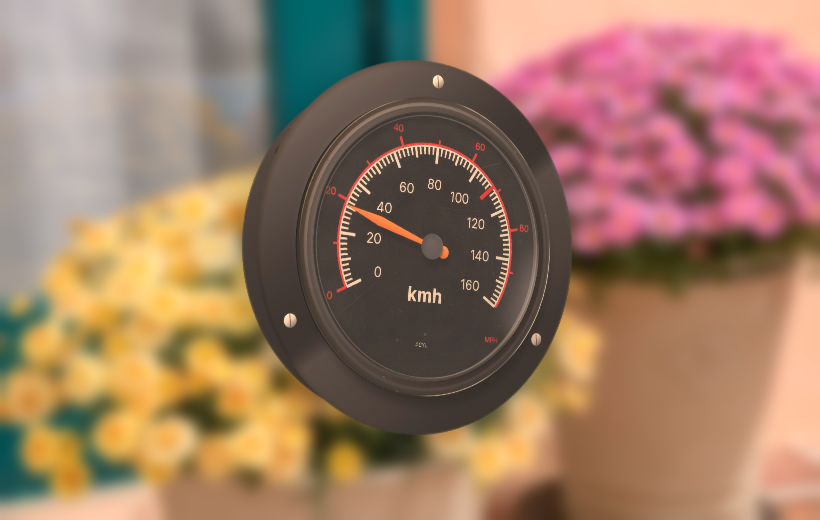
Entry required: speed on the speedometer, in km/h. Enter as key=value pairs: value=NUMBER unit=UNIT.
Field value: value=30 unit=km/h
